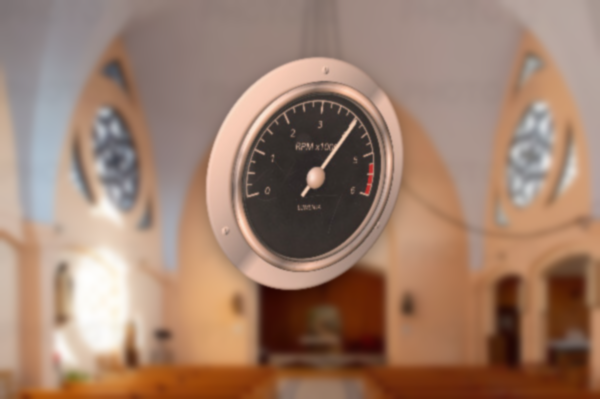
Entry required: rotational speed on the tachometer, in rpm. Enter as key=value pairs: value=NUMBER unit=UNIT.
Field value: value=4000 unit=rpm
